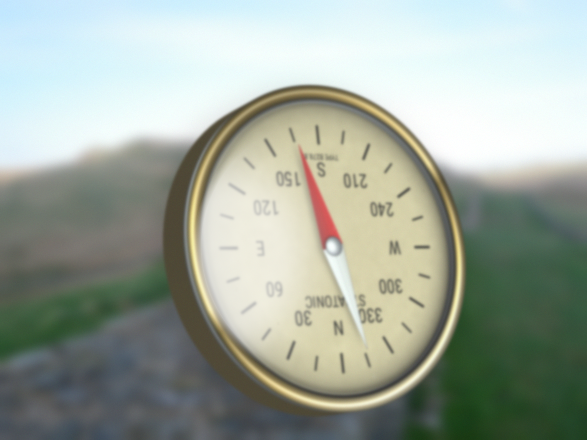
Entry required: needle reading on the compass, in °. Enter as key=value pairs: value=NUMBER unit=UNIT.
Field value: value=165 unit=°
